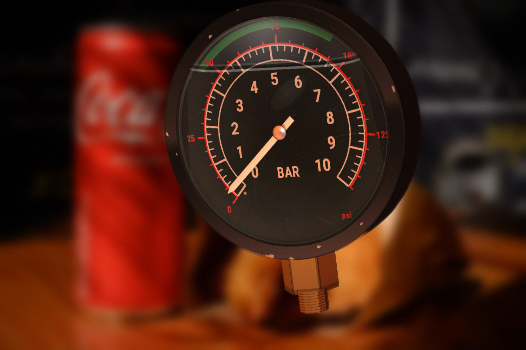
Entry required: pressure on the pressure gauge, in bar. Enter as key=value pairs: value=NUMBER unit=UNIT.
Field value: value=0.2 unit=bar
